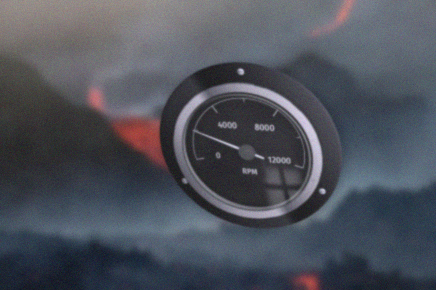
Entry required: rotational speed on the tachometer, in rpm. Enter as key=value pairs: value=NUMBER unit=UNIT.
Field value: value=2000 unit=rpm
